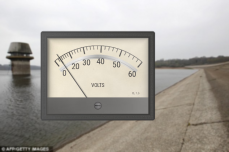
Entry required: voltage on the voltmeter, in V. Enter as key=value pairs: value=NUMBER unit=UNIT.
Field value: value=10 unit=V
